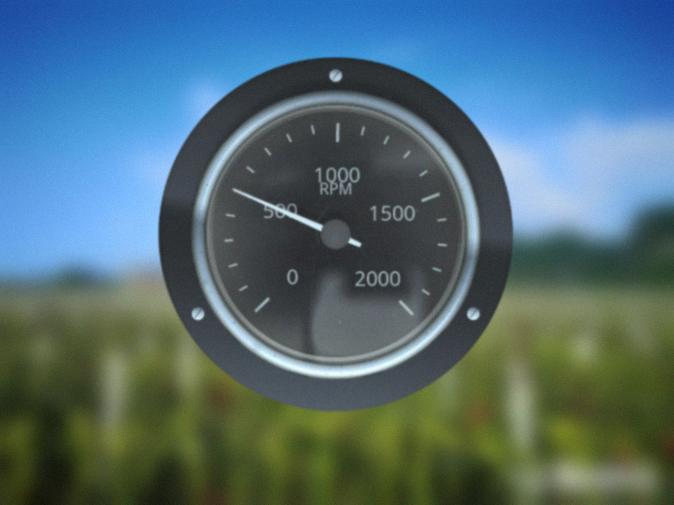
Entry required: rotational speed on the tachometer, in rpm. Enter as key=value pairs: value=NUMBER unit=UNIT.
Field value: value=500 unit=rpm
